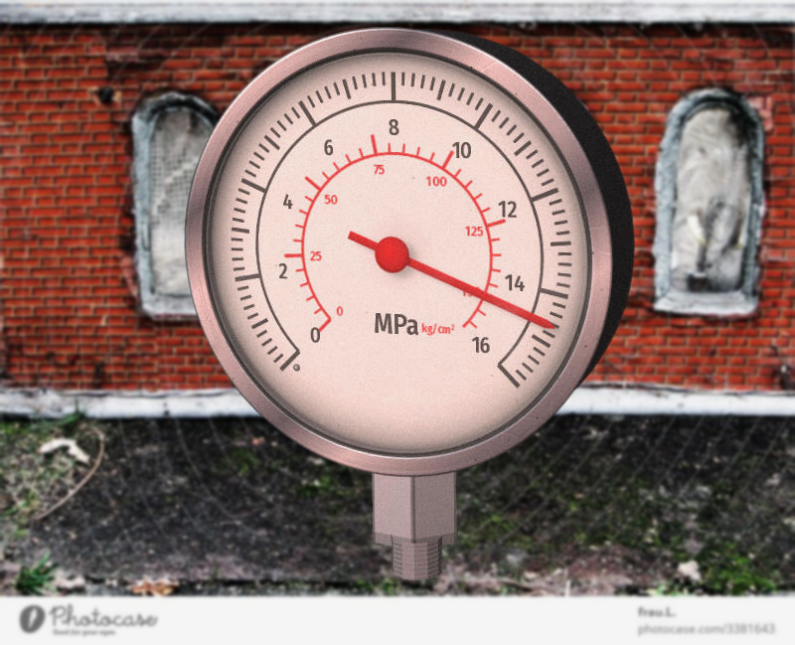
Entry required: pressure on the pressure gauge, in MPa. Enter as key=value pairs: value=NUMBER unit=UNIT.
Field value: value=14.6 unit=MPa
